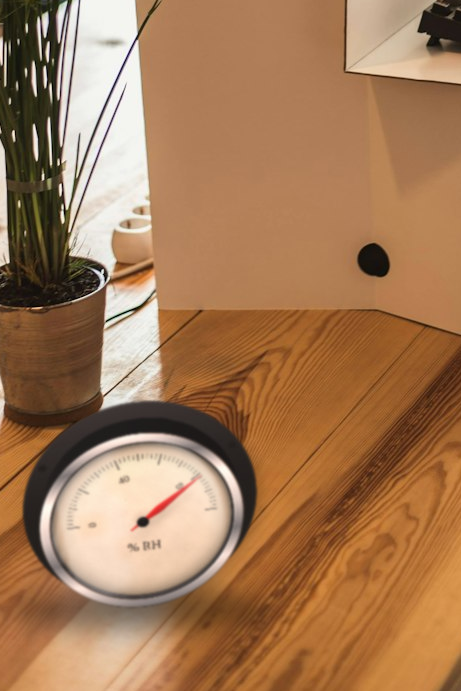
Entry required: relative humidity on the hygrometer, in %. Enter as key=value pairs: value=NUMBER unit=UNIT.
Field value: value=80 unit=%
